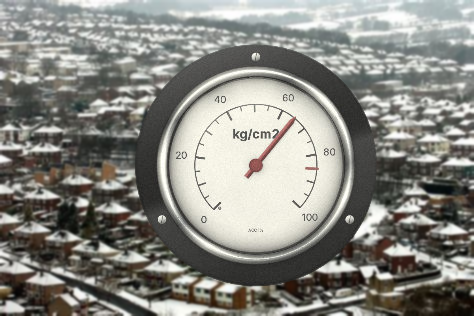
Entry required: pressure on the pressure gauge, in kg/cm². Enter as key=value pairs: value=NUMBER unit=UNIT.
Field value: value=65 unit=kg/cm²
